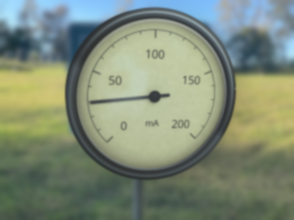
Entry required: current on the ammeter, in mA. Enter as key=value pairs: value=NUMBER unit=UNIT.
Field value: value=30 unit=mA
